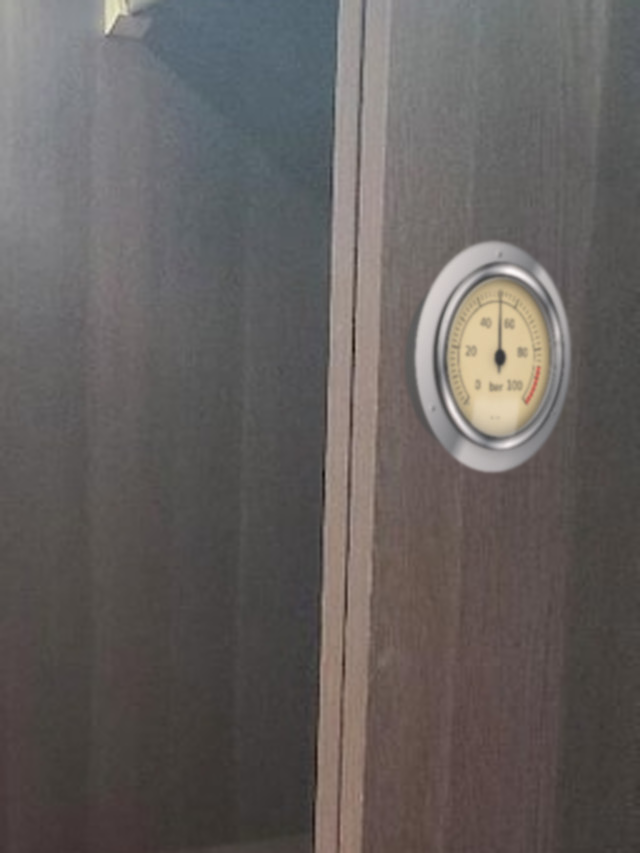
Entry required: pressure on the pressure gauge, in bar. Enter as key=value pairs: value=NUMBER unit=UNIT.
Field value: value=50 unit=bar
